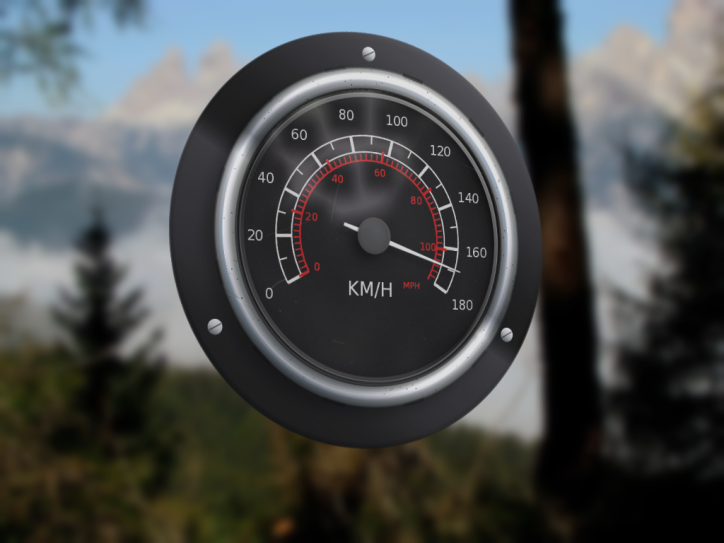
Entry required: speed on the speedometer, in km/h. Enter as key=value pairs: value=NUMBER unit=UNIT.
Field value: value=170 unit=km/h
